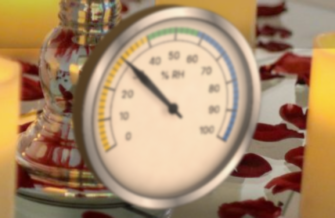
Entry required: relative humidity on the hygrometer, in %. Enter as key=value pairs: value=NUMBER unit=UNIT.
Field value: value=30 unit=%
